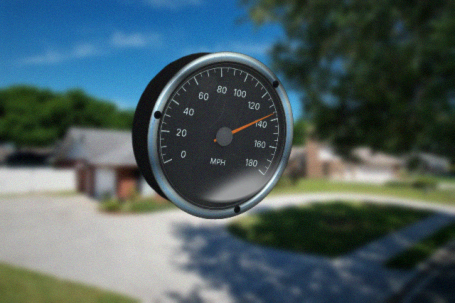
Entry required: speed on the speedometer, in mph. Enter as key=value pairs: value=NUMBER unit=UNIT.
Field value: value=135 unit=mph
